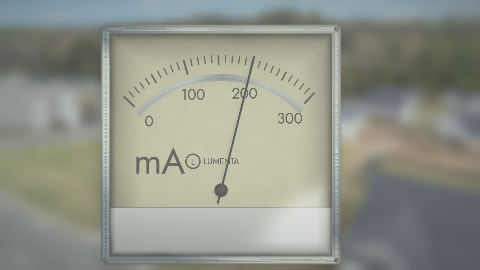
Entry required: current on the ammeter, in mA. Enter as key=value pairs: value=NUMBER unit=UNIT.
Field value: value=200 unit=mA
